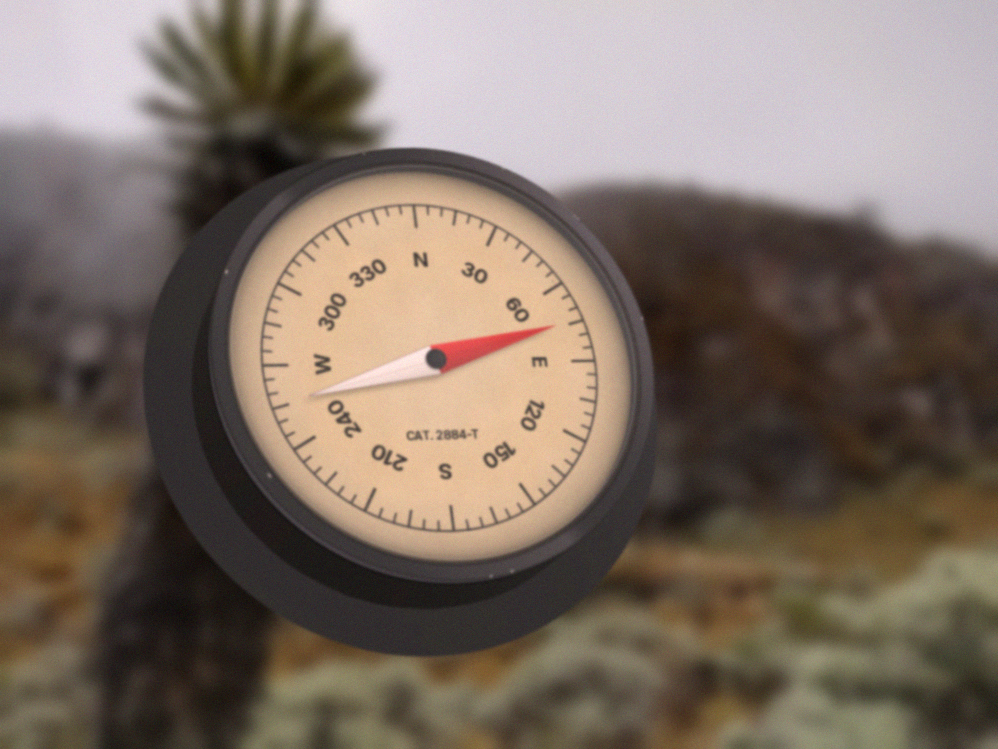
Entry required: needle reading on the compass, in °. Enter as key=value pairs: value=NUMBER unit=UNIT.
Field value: value=75 unit=°
